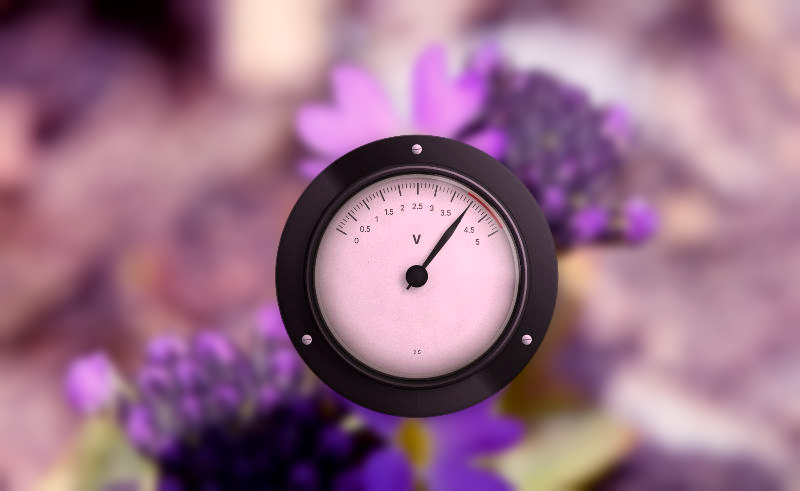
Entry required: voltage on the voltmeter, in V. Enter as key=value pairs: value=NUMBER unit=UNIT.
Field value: value=4 unit=V
